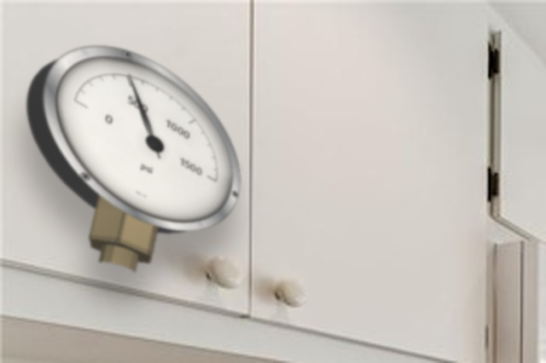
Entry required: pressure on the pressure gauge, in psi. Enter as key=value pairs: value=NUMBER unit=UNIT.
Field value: value=500 unit=psi
